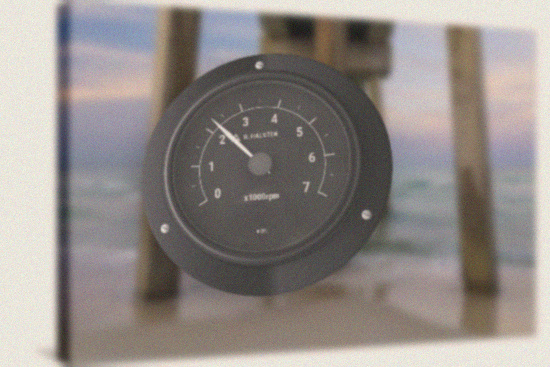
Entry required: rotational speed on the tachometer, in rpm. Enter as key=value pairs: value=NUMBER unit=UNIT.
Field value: value=2250 unit=rpm
